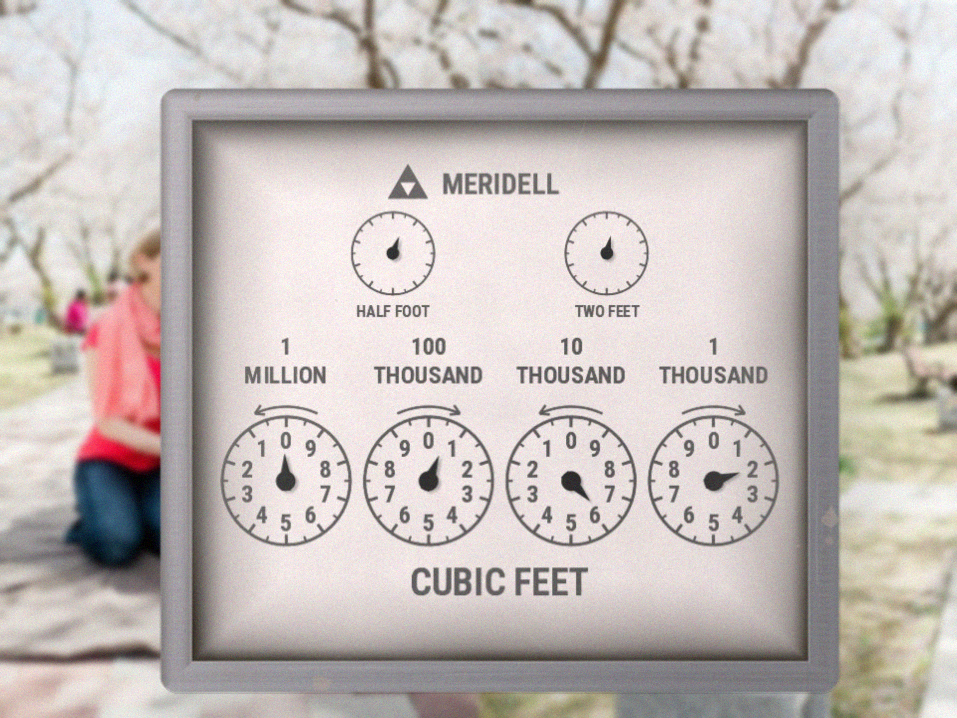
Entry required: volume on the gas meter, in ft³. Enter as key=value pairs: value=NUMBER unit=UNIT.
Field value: value=6200 unit=ft³
